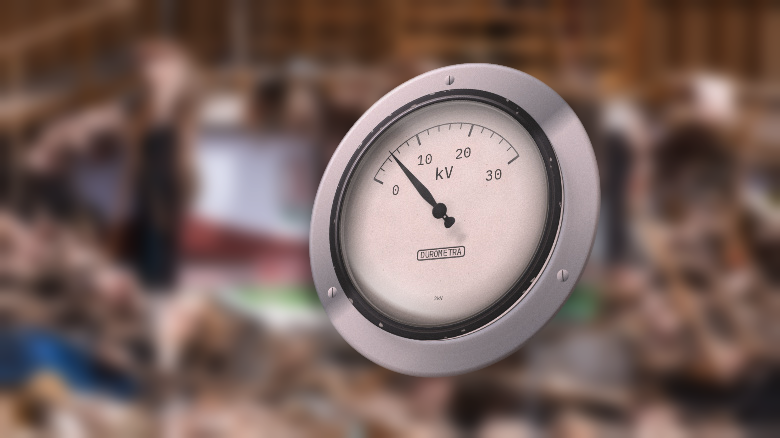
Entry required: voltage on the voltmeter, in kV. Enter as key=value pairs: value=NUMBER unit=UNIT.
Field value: value=5 unit=kV
